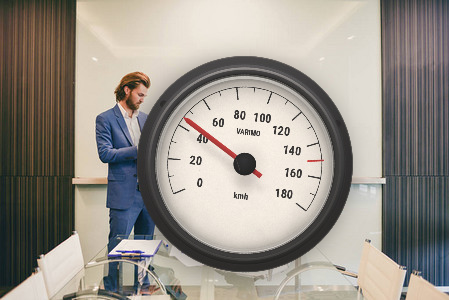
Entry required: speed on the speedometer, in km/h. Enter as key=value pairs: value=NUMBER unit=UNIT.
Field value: value=45 unit=km/h
